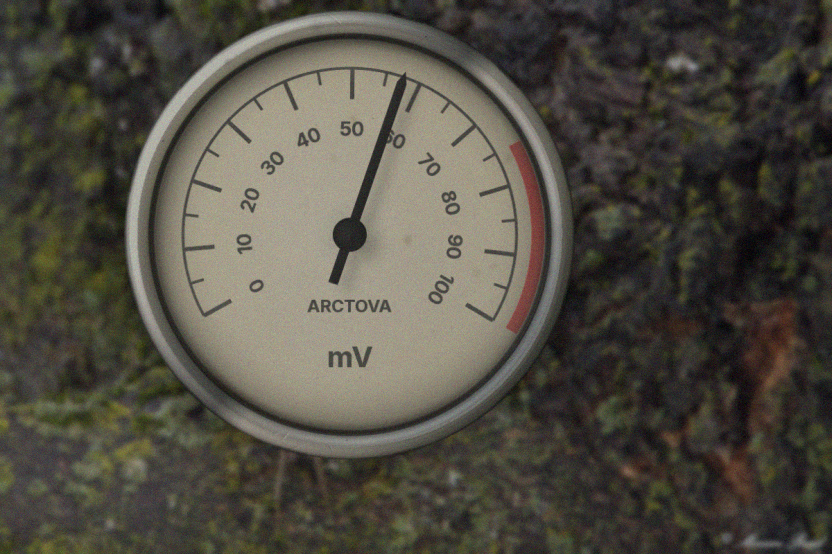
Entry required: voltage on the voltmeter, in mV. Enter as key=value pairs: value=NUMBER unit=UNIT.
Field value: value=57.5 unit=mV
